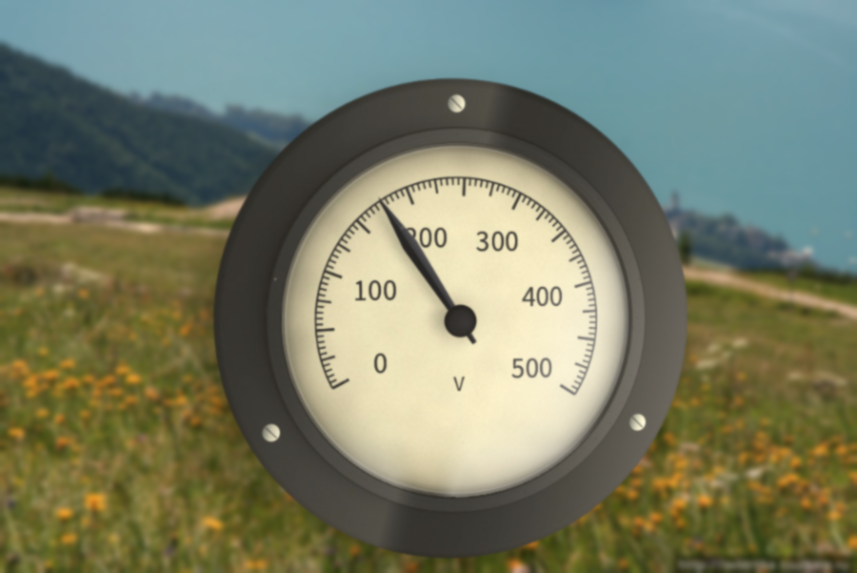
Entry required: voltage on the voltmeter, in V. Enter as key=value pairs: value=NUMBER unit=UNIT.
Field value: value=175 unit=V
